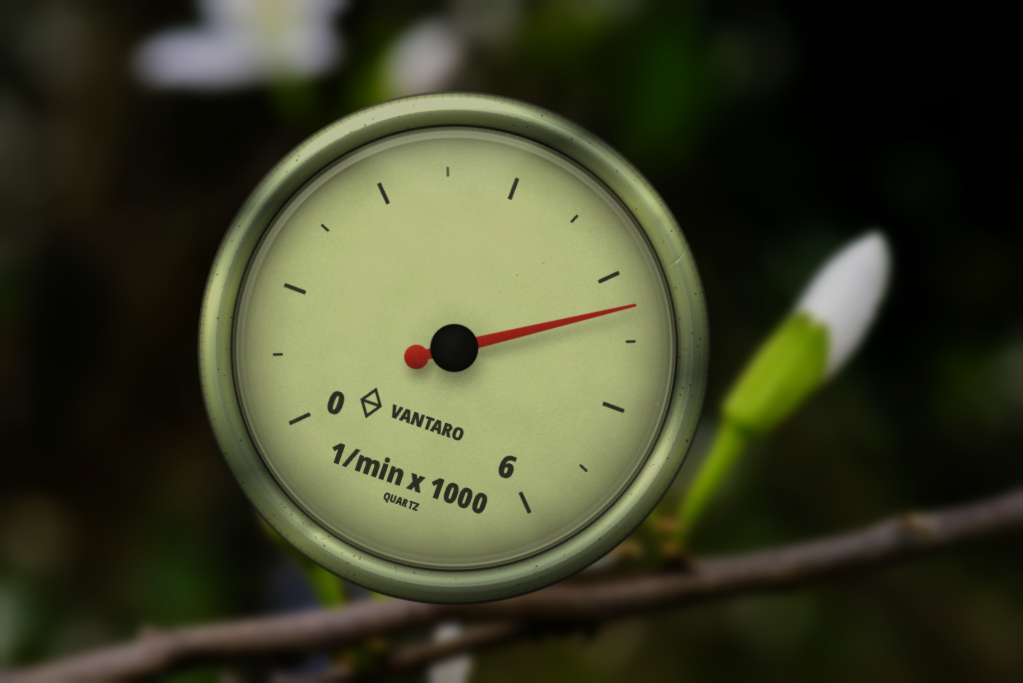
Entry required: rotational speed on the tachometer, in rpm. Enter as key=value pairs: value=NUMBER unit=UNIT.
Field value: value=4250 unit=rpm
